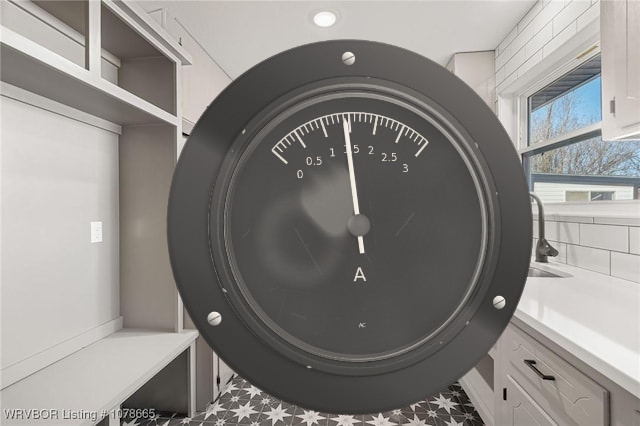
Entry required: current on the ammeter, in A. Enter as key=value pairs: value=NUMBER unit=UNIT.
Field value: value=1.4 unit=A
